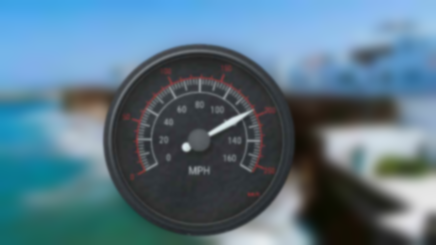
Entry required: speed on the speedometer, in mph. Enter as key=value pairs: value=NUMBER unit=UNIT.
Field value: value=120 unit=mph
